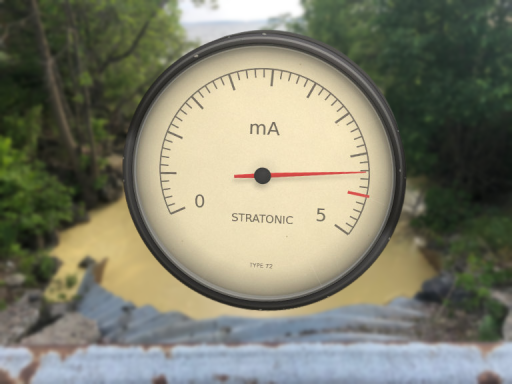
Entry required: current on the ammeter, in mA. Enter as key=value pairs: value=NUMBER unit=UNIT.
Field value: value=4.2 unit=mA
